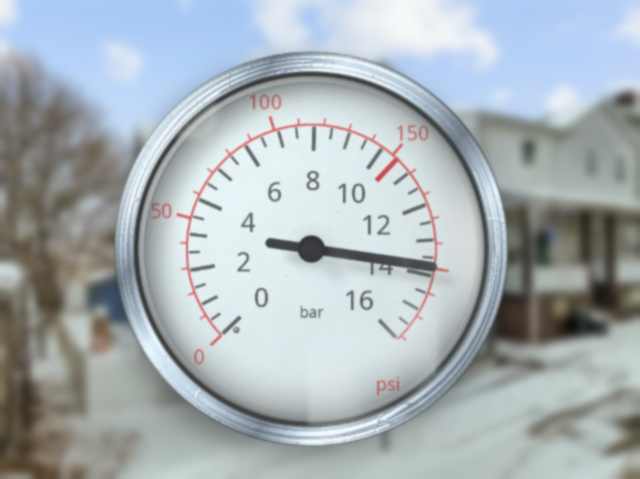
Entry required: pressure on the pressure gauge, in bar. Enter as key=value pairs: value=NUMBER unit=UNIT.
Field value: value=13.75 unit=bar
